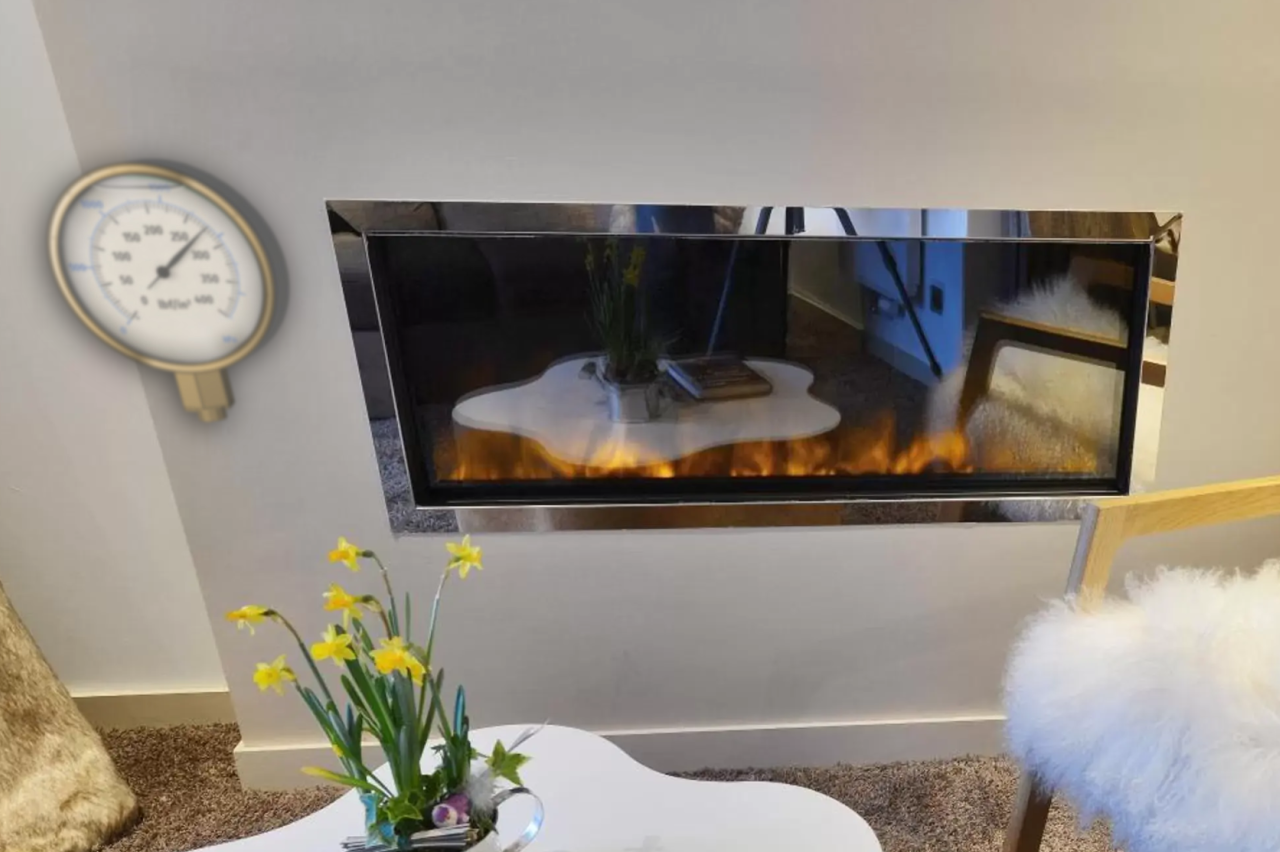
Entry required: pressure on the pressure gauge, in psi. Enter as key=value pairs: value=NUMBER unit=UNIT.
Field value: value=275 unit=psi
